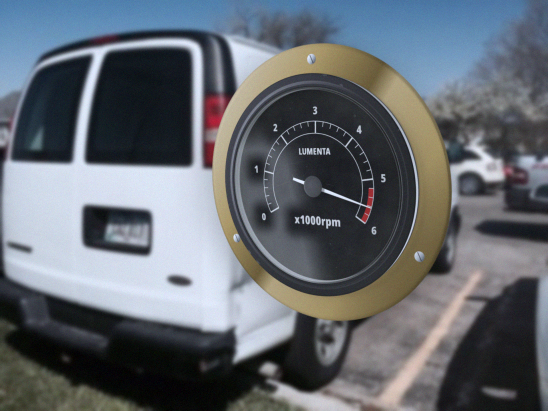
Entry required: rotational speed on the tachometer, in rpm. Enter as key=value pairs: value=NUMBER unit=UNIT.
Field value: value=5600 unit=rpm
